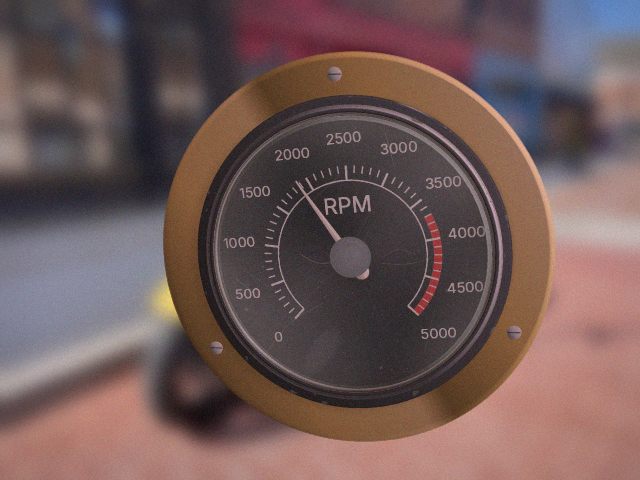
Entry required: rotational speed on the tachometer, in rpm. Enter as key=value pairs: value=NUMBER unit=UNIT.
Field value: value=1900 unit=rpm
